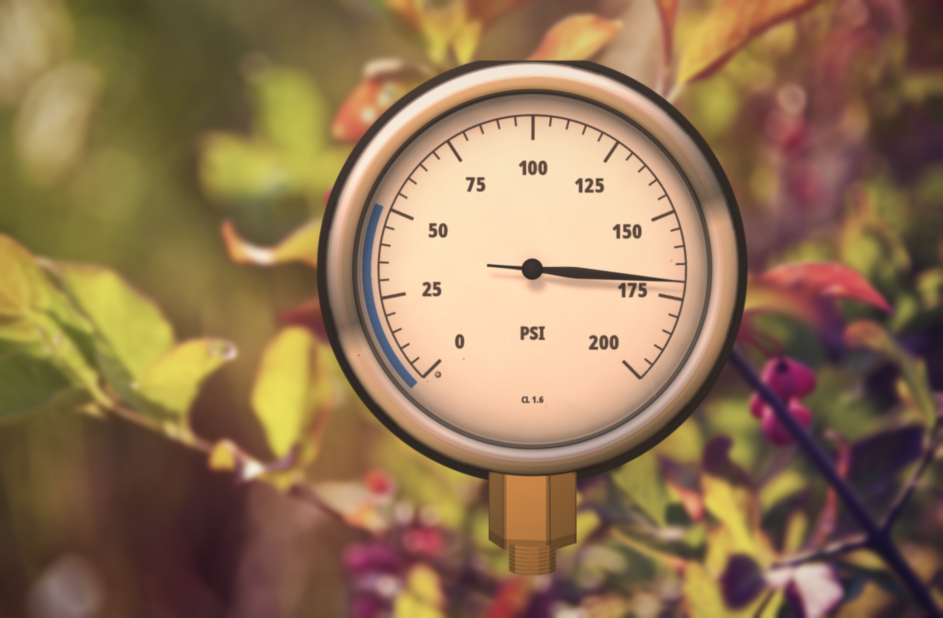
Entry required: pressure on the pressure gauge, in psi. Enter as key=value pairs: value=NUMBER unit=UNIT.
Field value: value=170 unit=psi
